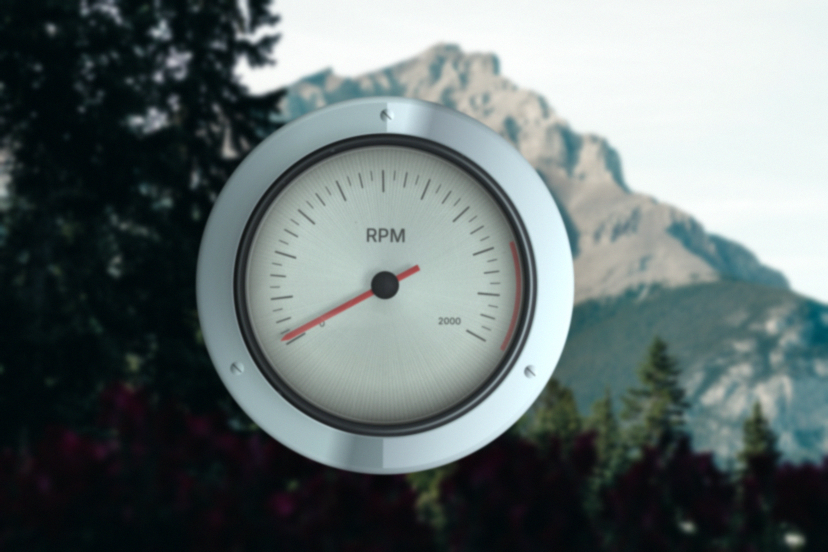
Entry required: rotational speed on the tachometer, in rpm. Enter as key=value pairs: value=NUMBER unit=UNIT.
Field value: value=25 unit=rpm
